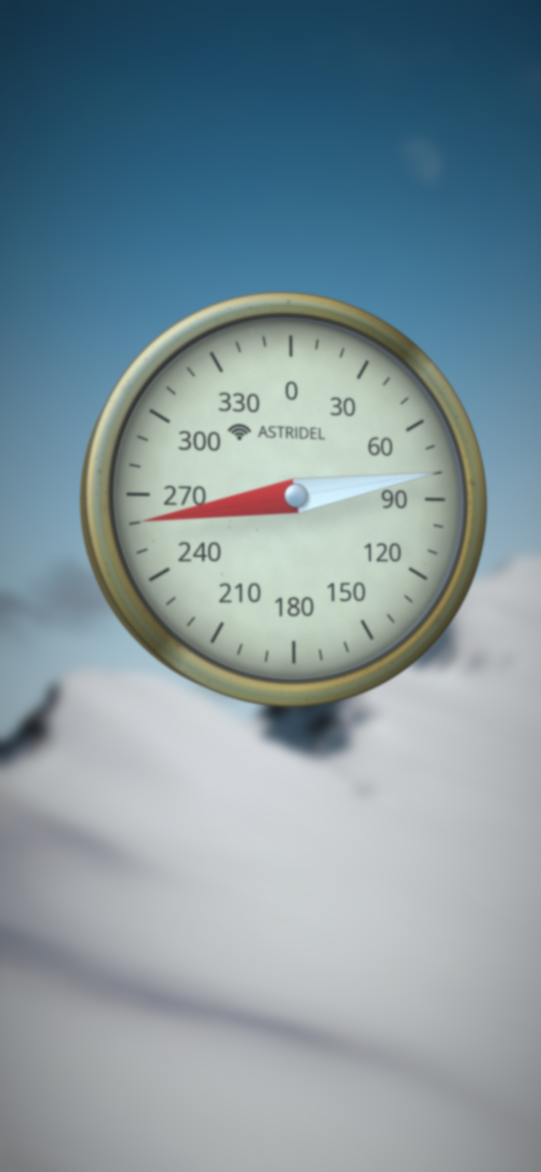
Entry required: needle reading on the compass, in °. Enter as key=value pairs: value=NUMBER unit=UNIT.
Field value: value=260 unit=°
